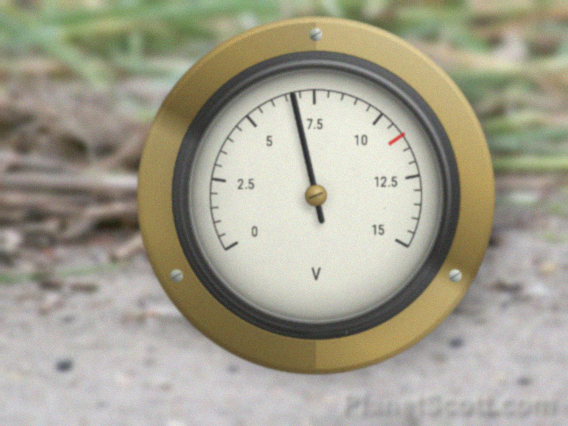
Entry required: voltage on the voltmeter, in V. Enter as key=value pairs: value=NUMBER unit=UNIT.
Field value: value=6.75 unit=V
